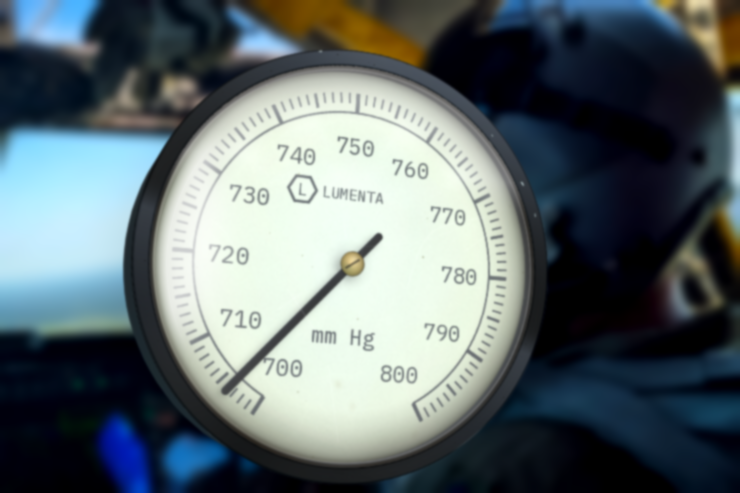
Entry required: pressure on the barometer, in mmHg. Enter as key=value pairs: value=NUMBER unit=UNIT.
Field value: value=704 unit=mmHg
